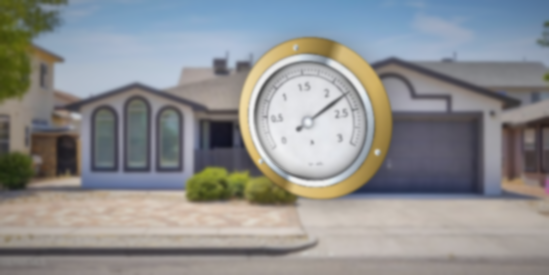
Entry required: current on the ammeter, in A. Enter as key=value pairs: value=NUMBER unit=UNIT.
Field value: value=2.25 unit=A
